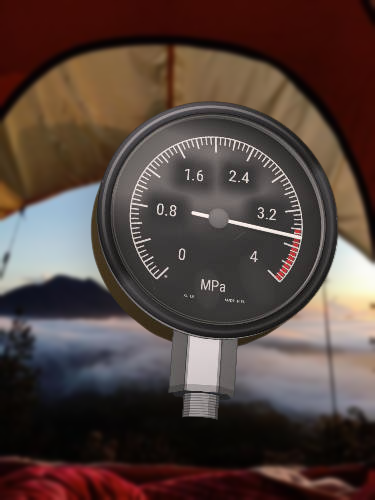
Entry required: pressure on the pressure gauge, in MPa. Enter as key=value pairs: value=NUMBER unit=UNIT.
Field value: value=3.5 unit=MPa
